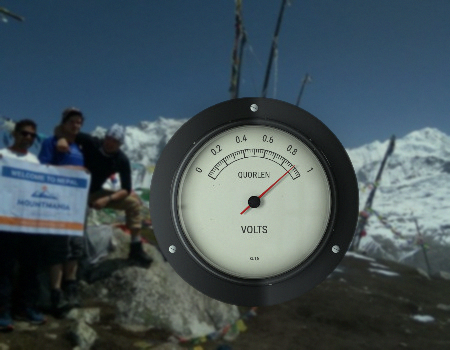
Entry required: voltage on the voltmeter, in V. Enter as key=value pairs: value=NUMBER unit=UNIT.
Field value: value=0.9 unit=V
